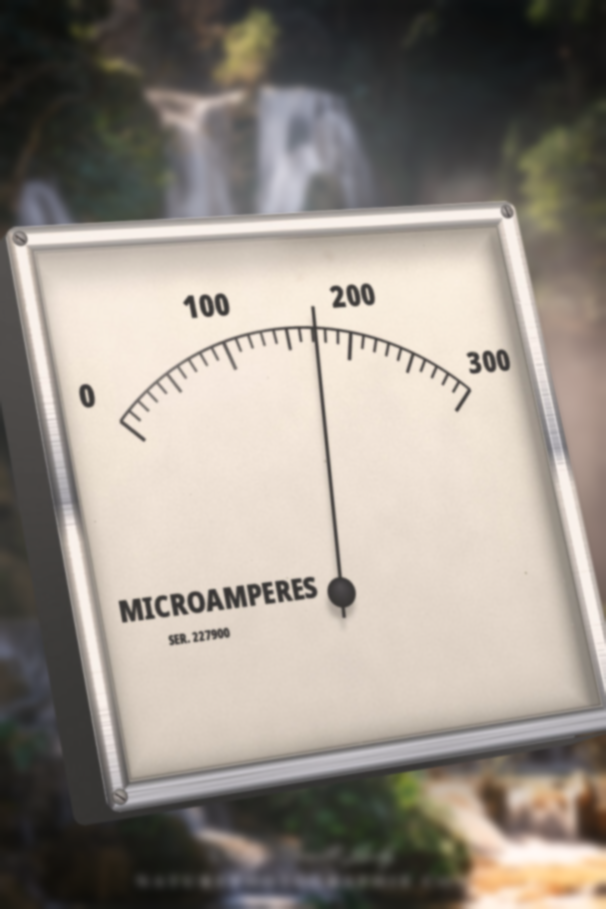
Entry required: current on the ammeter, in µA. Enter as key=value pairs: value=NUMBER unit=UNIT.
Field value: value=170 unit=µA
